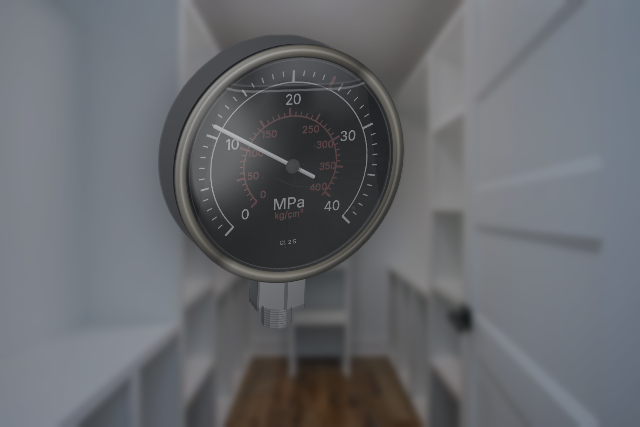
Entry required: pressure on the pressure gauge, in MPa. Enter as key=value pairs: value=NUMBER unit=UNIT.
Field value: value=11 unit=MPa
